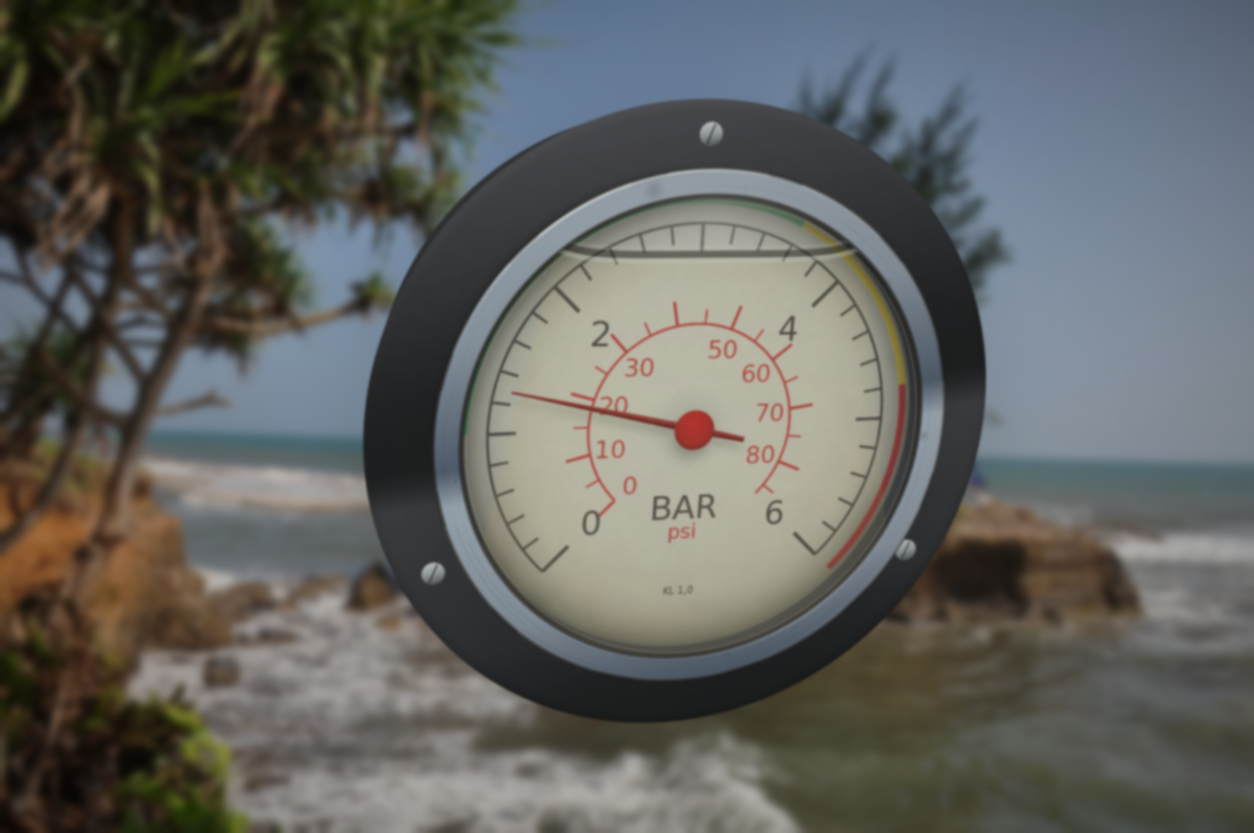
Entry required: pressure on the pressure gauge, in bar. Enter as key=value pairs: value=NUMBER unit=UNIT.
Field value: value=1.3 unit=bar
